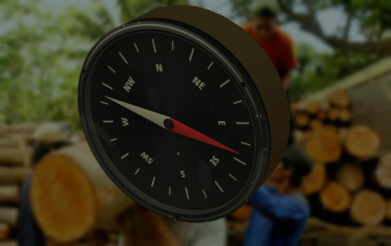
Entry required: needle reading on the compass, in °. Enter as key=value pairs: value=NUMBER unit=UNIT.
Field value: value=112.5 unit=°
